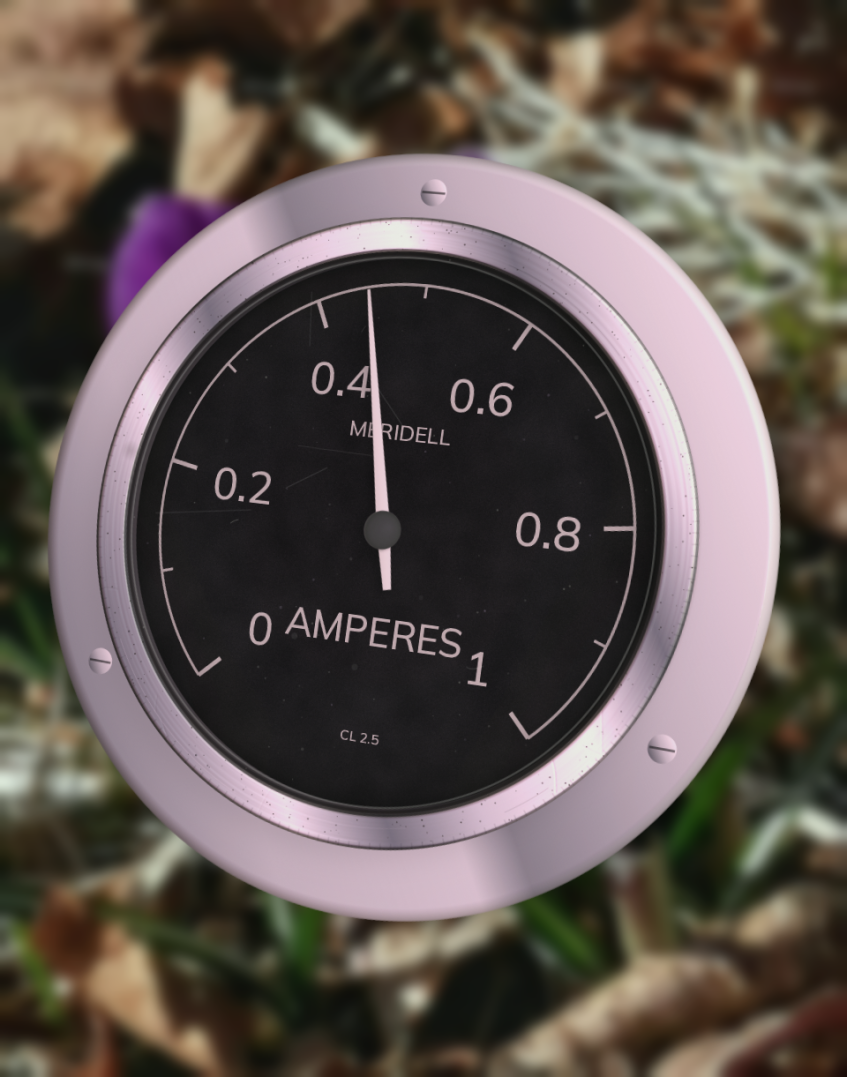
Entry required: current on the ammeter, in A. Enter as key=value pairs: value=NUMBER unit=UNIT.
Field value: value=0.45 unit=A
